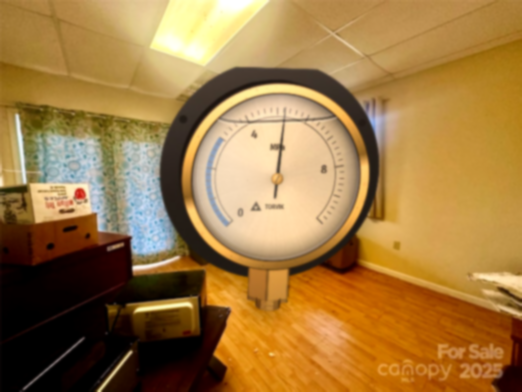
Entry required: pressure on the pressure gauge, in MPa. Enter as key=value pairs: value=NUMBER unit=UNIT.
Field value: value=5.2 unit=MPa
